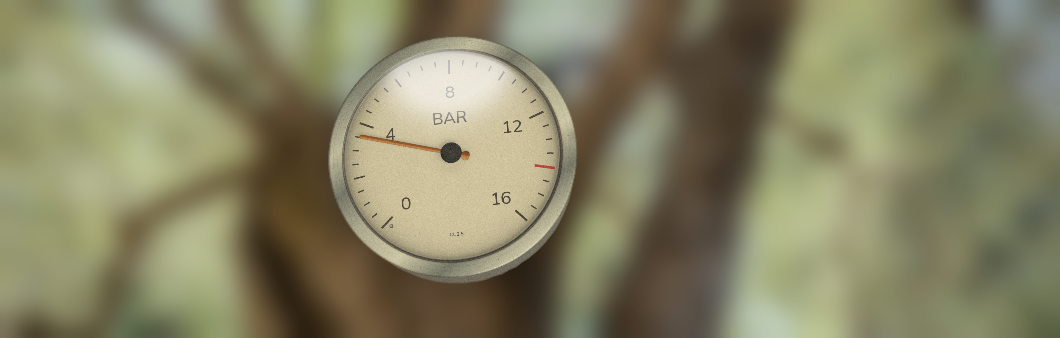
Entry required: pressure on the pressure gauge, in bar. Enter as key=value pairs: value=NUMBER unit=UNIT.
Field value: value=3.5 unit=bar
